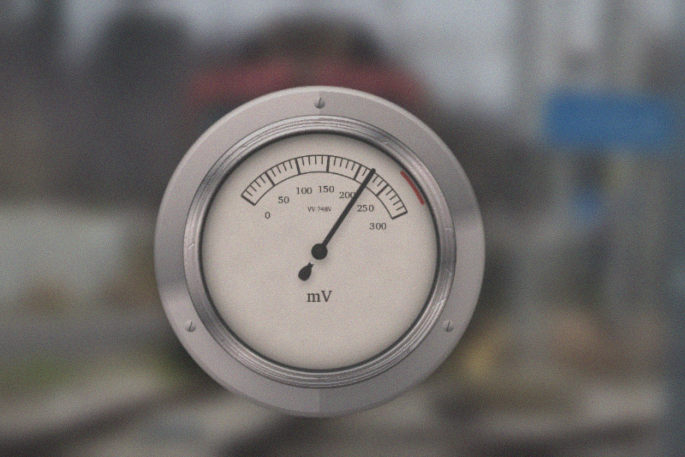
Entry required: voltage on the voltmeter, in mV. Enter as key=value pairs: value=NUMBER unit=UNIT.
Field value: value=220 unit=mV
